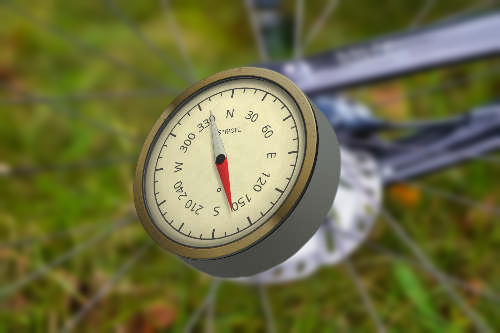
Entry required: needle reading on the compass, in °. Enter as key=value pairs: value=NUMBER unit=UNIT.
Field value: value=160 unit=°
